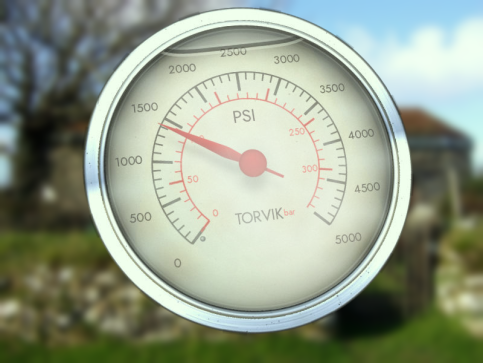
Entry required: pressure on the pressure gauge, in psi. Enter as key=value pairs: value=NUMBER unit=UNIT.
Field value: value=1400 unit=psi
